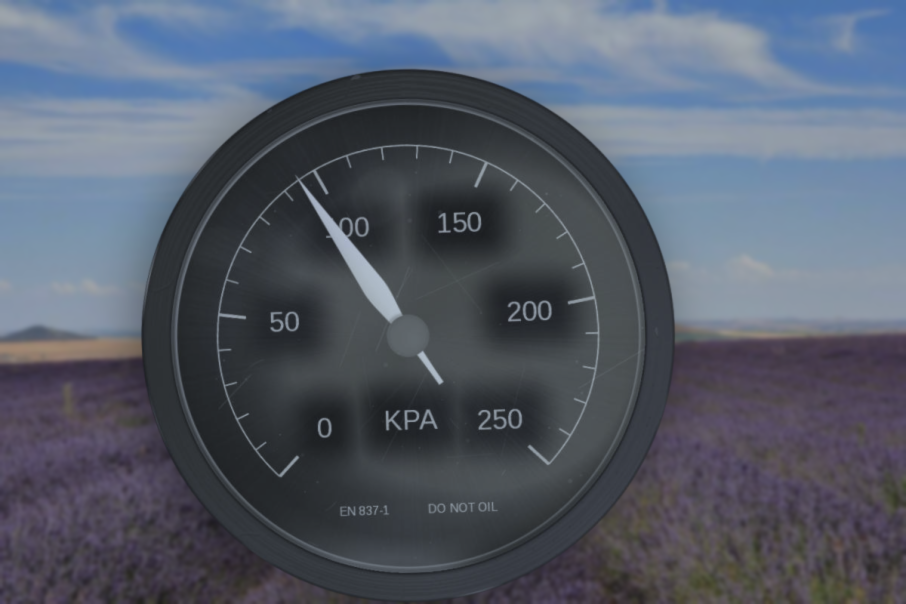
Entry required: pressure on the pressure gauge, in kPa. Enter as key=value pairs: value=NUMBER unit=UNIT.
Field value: value=95 unit=kPa
